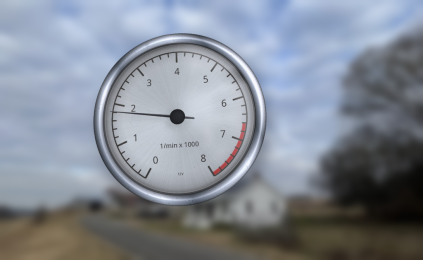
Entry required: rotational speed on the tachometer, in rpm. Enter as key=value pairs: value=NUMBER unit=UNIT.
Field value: value=1800 unit=rpm
